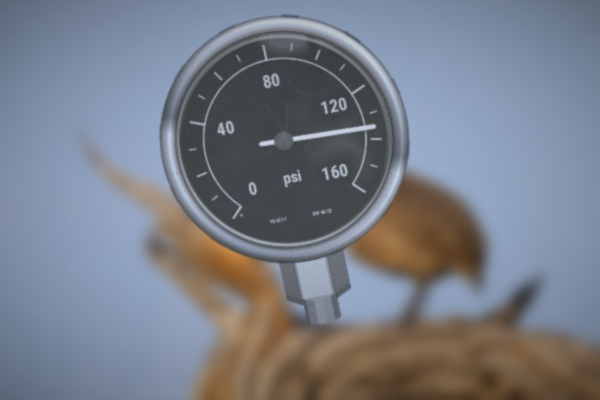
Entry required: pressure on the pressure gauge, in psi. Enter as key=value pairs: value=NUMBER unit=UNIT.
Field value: value=135 unit=psi
